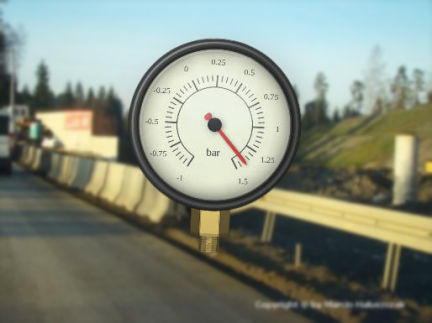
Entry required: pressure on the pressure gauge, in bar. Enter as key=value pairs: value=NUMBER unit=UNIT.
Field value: value=1.4 unit=bar
